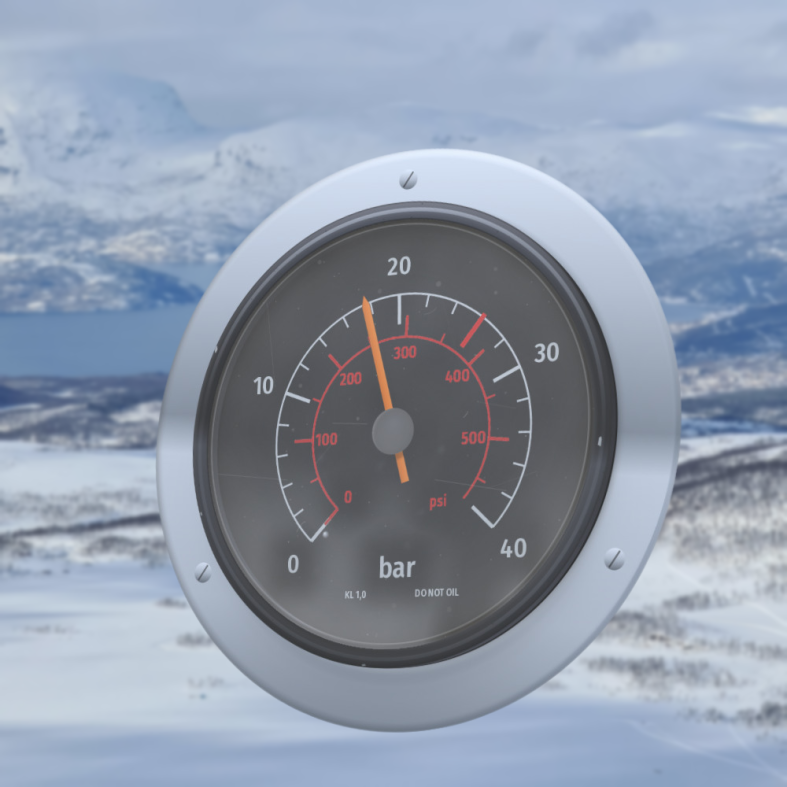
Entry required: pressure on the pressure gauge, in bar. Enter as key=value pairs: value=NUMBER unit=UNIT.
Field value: value=18 unit=bar
